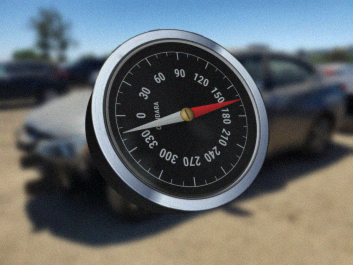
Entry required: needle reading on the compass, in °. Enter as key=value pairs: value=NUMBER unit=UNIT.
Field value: value=165 unit=°
